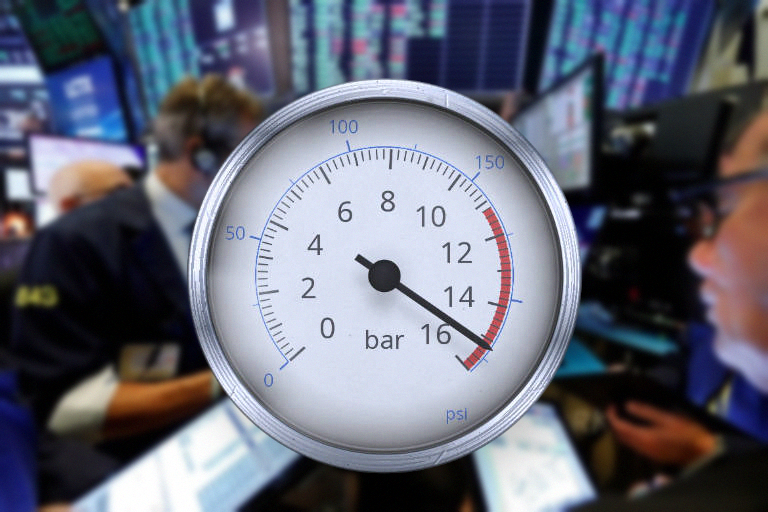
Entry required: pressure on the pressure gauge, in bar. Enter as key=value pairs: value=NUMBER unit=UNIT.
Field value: value=15.2 unit=bar
